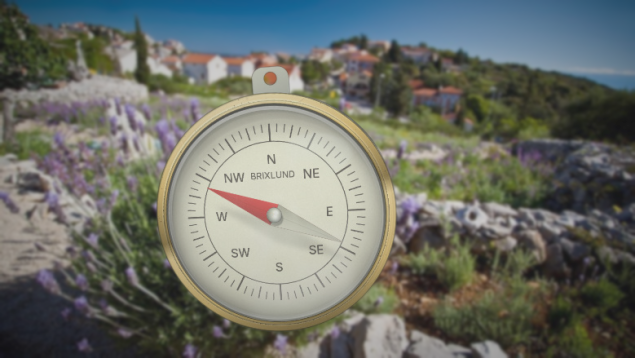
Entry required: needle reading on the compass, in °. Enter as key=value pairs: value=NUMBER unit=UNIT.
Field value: value=295 unit=°
